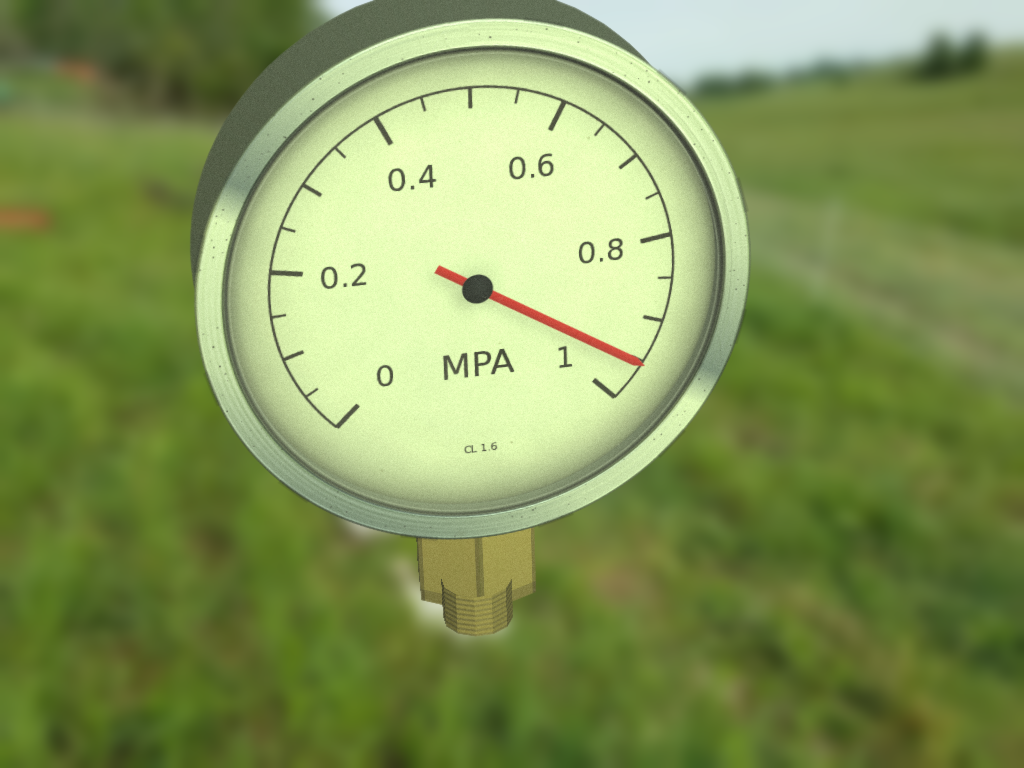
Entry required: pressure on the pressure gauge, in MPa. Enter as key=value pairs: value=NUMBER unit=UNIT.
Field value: value=0.95 unit=MPa
